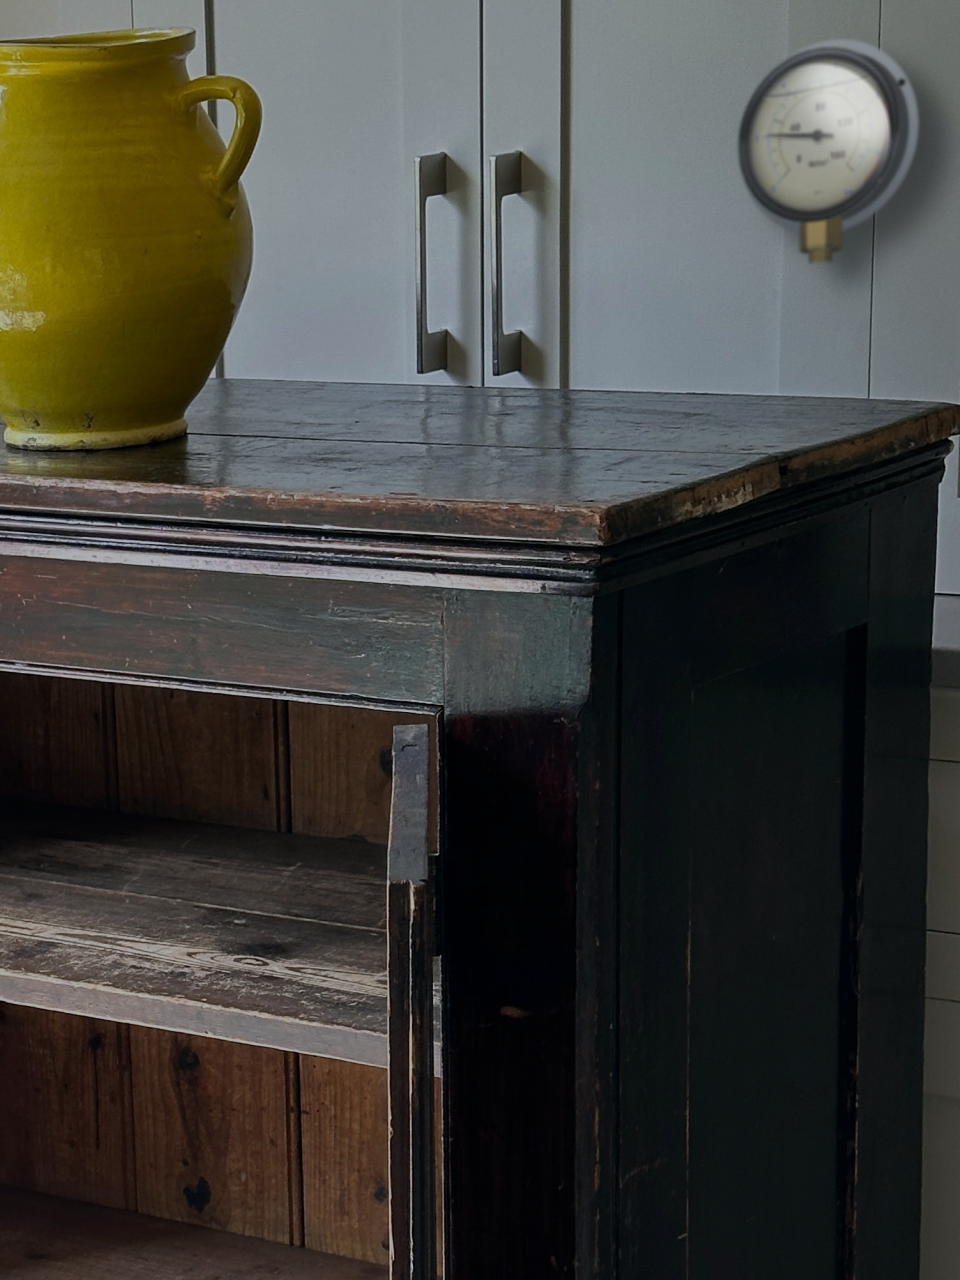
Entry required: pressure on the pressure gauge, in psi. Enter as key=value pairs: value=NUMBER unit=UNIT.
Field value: value=30 unit=psi
